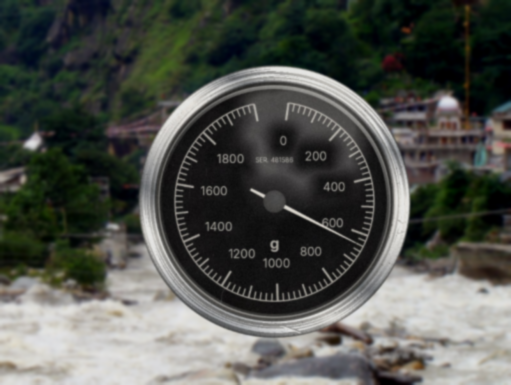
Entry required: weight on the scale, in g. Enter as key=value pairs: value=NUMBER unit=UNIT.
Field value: value=640 unit=g
